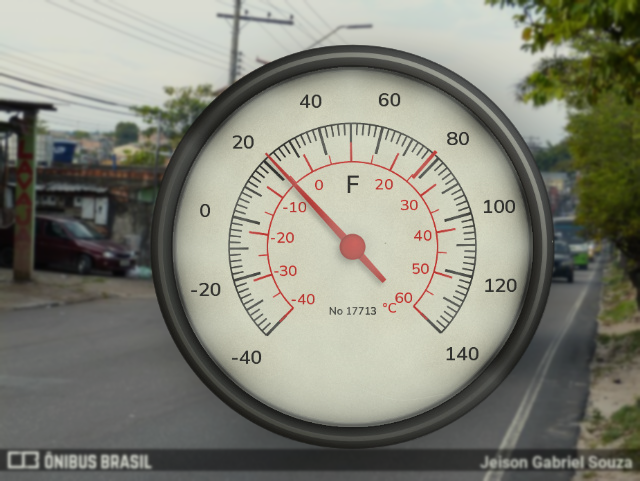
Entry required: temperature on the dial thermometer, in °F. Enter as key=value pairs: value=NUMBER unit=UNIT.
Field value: value=22 unit=°F
